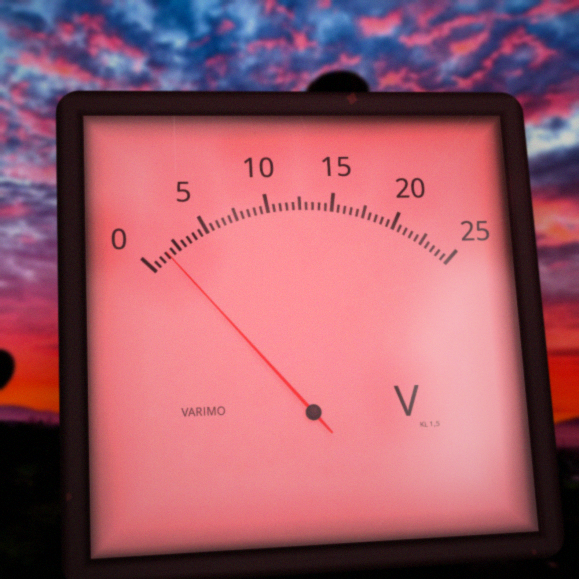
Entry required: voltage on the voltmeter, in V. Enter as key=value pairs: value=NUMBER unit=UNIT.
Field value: value=1.5 unit=V
